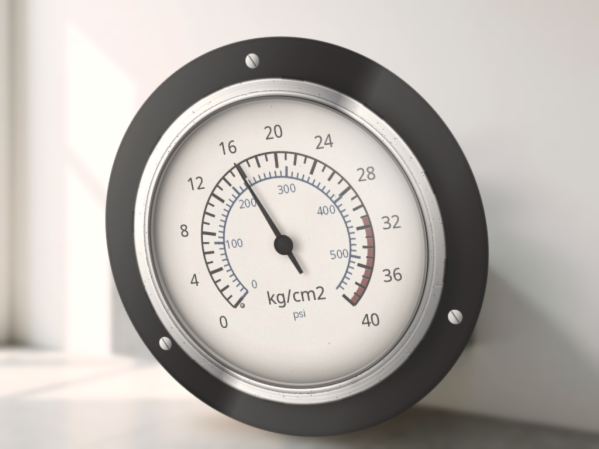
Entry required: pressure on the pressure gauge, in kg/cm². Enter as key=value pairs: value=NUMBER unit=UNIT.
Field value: value=16 unit=kg/cm²
